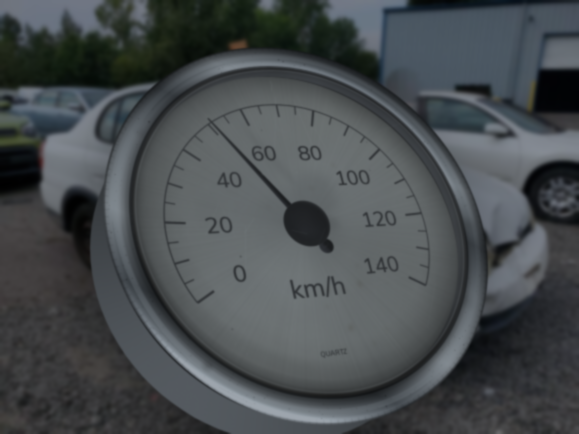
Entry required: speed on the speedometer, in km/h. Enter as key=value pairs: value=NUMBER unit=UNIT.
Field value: value=50 unit=km/h
